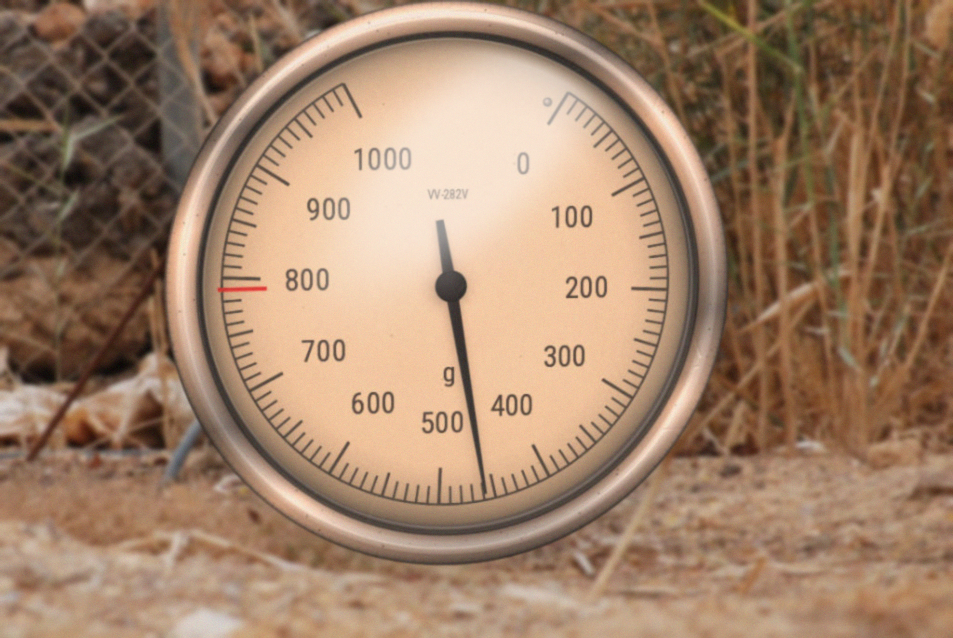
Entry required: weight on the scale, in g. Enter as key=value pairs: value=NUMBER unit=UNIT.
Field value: value=460 unit=g
